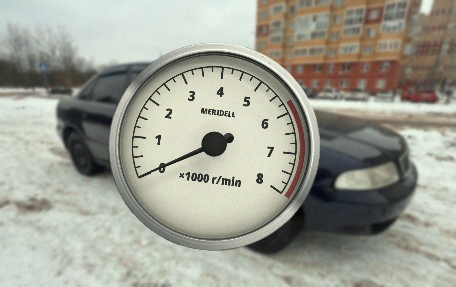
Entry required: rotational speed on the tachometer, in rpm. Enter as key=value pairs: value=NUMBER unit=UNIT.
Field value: value=0 unit=rpm
